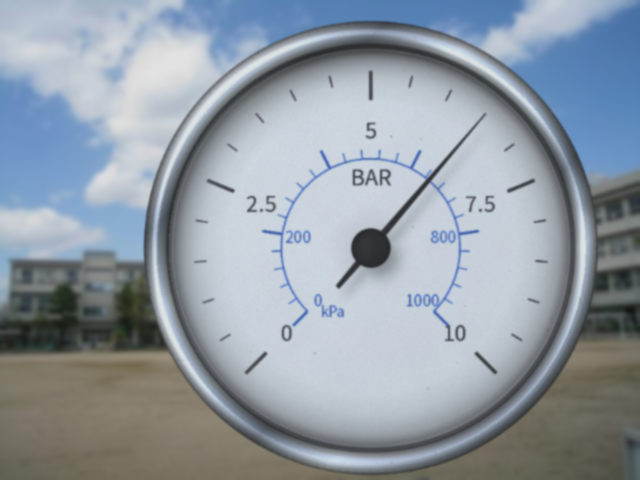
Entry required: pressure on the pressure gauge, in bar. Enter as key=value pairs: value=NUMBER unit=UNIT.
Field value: value=6.5 unit=bar
